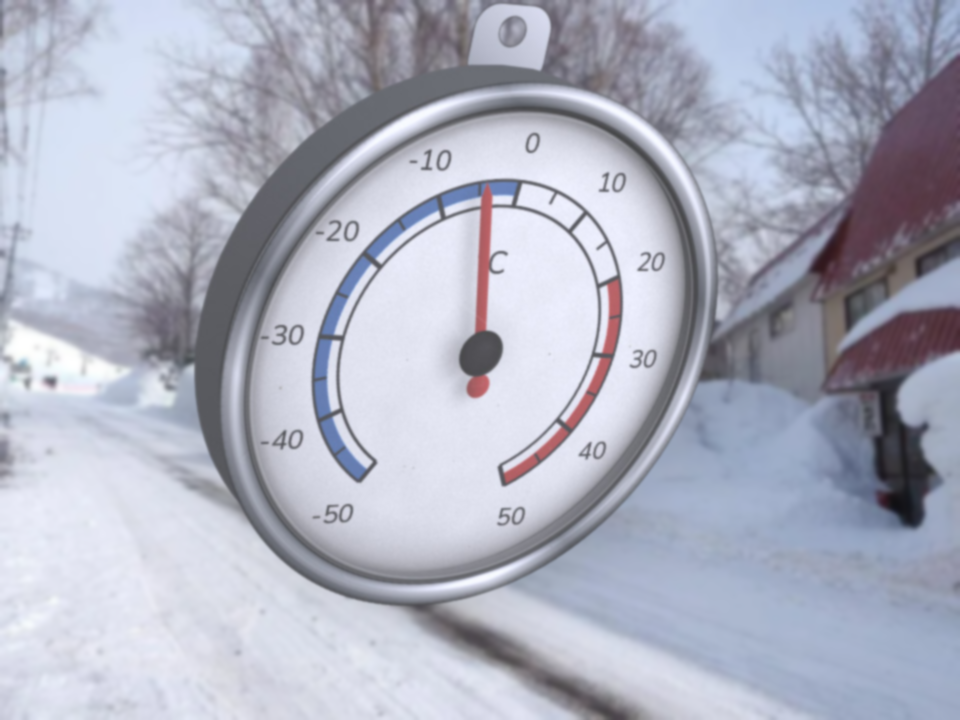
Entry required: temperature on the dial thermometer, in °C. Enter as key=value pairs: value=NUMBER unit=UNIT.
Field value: value=-5 unit=°C
